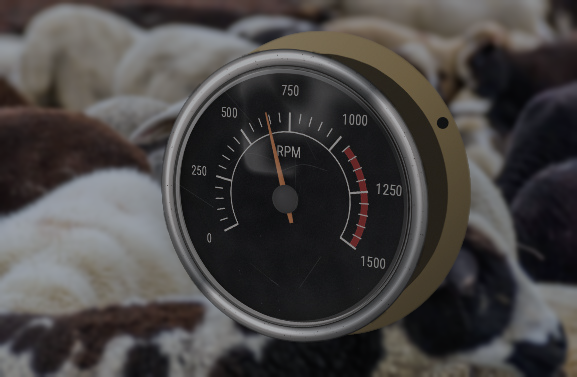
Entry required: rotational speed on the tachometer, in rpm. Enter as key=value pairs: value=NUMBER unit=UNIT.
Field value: value=650 unit=rpm
